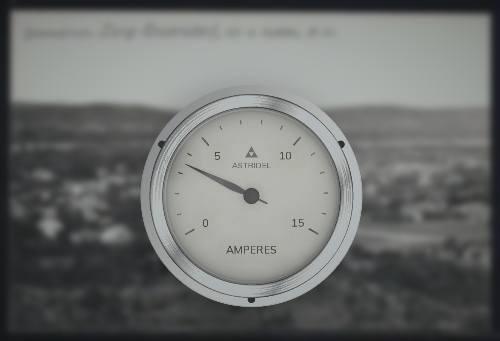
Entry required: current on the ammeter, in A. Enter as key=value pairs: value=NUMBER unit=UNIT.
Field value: value=3.5 unit=A
